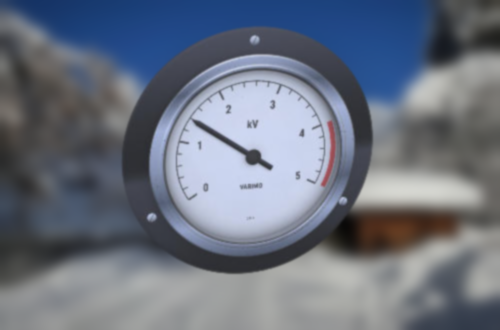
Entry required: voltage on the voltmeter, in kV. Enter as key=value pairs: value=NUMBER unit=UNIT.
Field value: value=1.4 unit=kV
